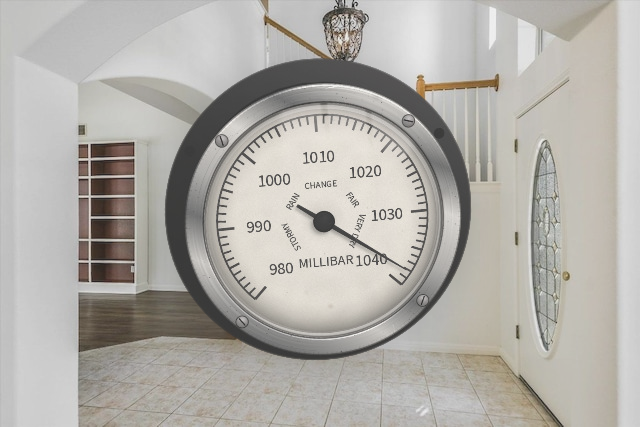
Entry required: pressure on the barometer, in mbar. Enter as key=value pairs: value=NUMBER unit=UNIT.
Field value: value=1038 unit=mbar
